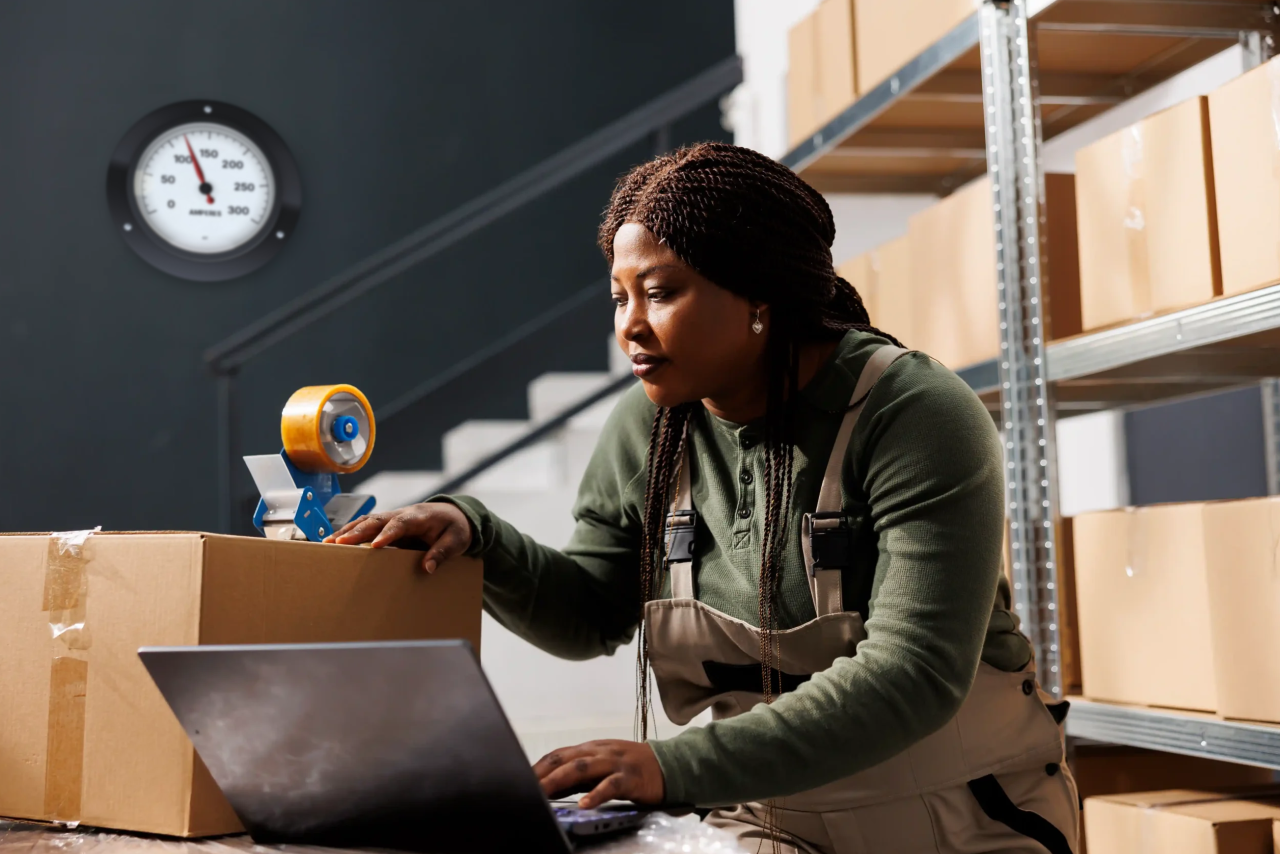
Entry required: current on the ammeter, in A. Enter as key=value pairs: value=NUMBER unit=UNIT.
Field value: value=120 unit=A
